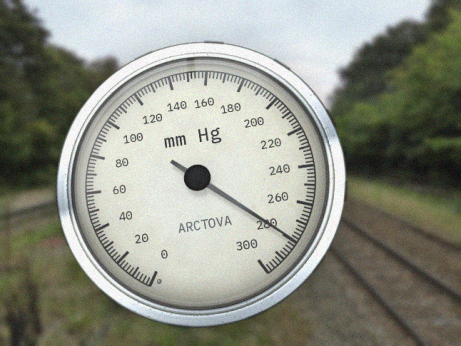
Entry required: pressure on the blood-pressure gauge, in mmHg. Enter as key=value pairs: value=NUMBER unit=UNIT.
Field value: value=280 unit=mmHg
